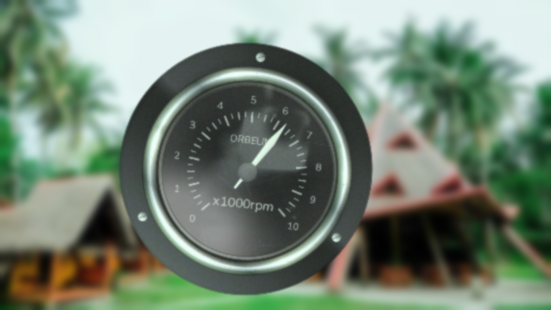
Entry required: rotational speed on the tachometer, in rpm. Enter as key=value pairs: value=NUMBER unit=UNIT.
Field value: value=6250 unit=rpm
